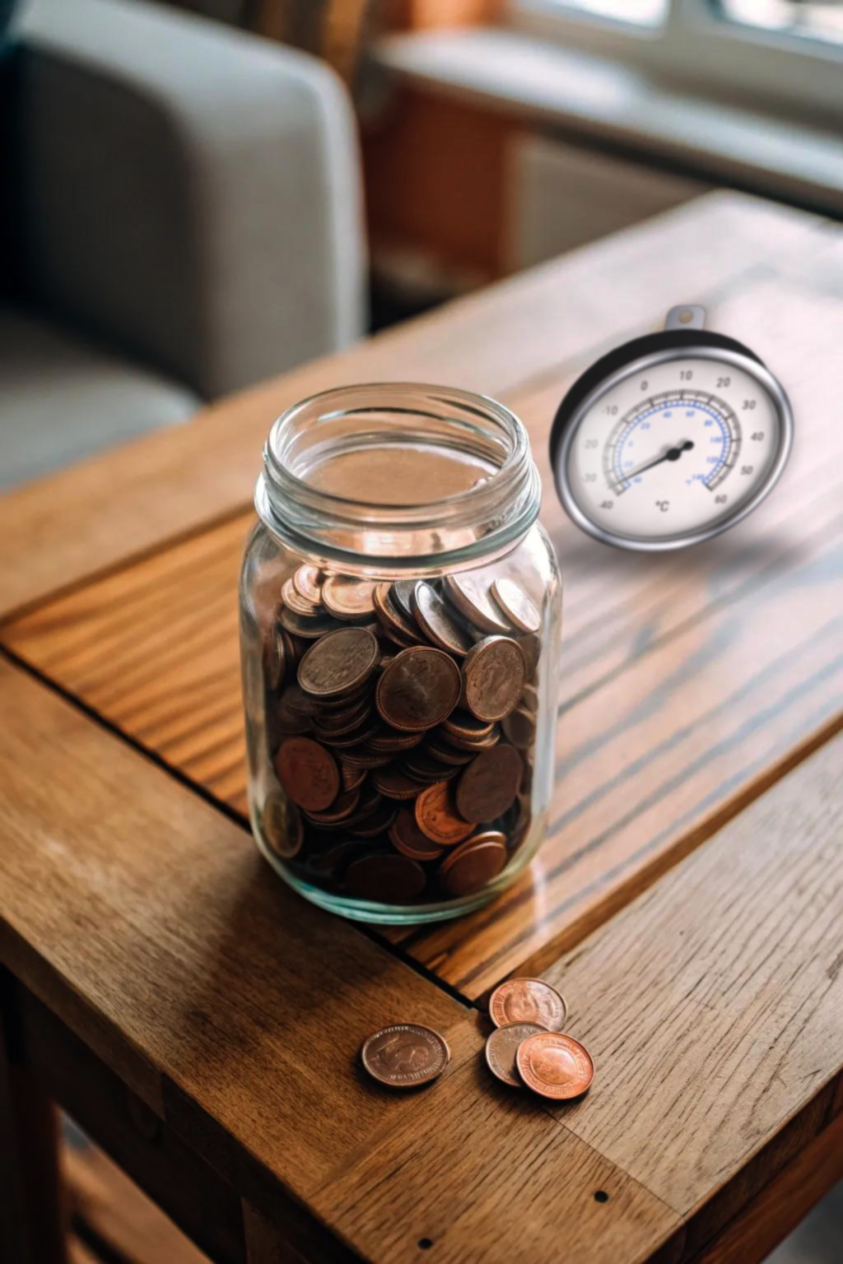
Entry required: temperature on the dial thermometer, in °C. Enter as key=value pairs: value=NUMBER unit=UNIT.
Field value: value=-35 unit=°C
